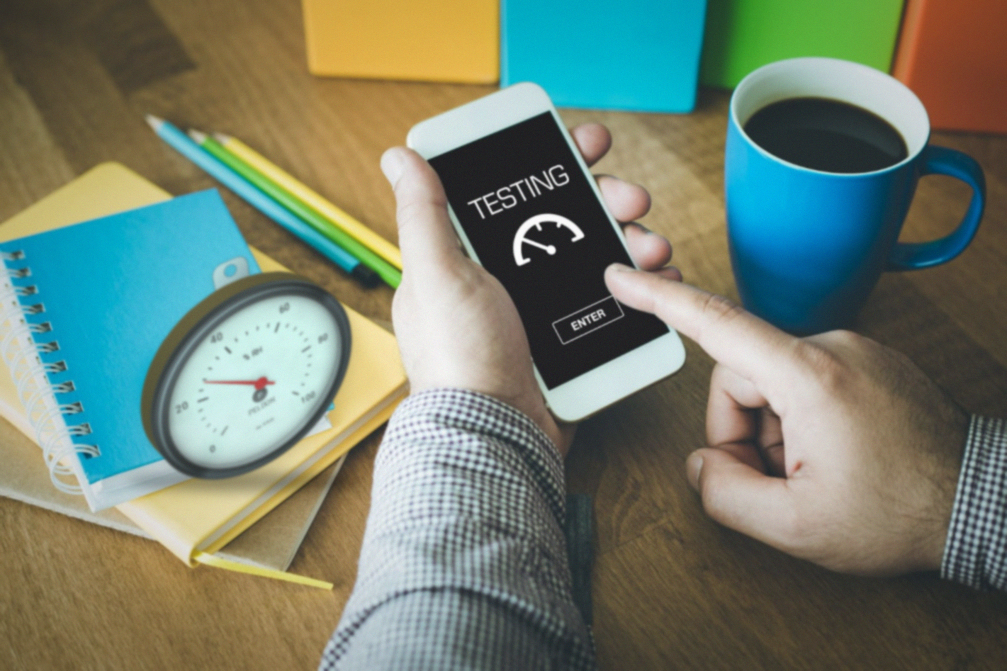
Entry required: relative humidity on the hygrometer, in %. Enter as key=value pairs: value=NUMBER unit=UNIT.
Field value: value=28 unit=%
